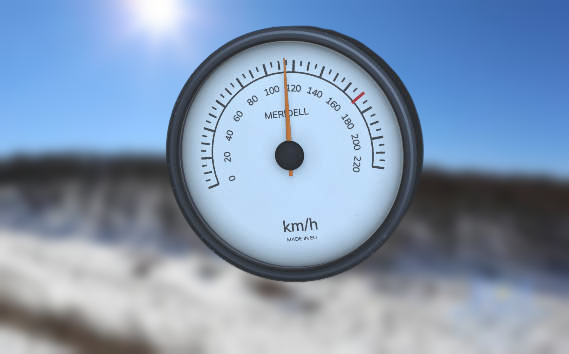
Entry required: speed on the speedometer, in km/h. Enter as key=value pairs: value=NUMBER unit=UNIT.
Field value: value=115 unit=km/h
